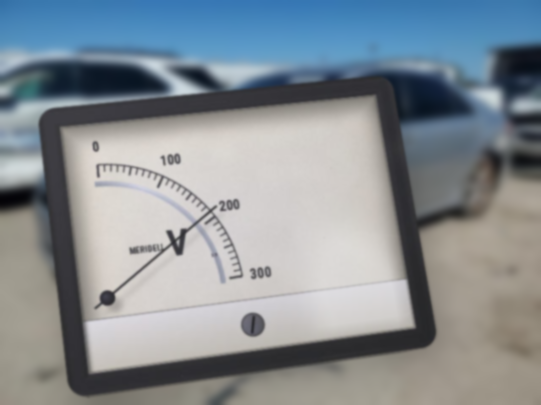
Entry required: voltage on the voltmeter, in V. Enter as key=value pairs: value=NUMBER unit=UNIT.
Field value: value=190 unit=V
